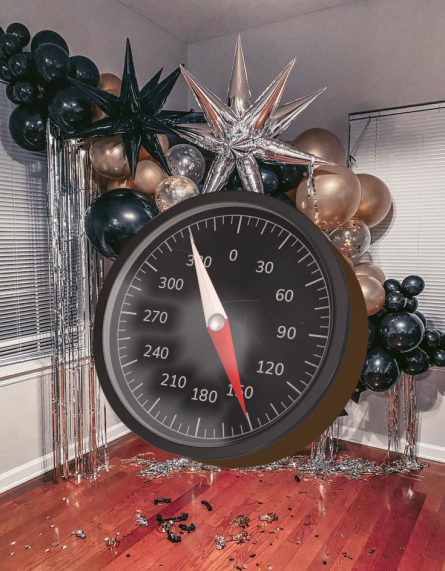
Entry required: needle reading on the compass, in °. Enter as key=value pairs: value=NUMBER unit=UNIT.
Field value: value=150 unit=°
